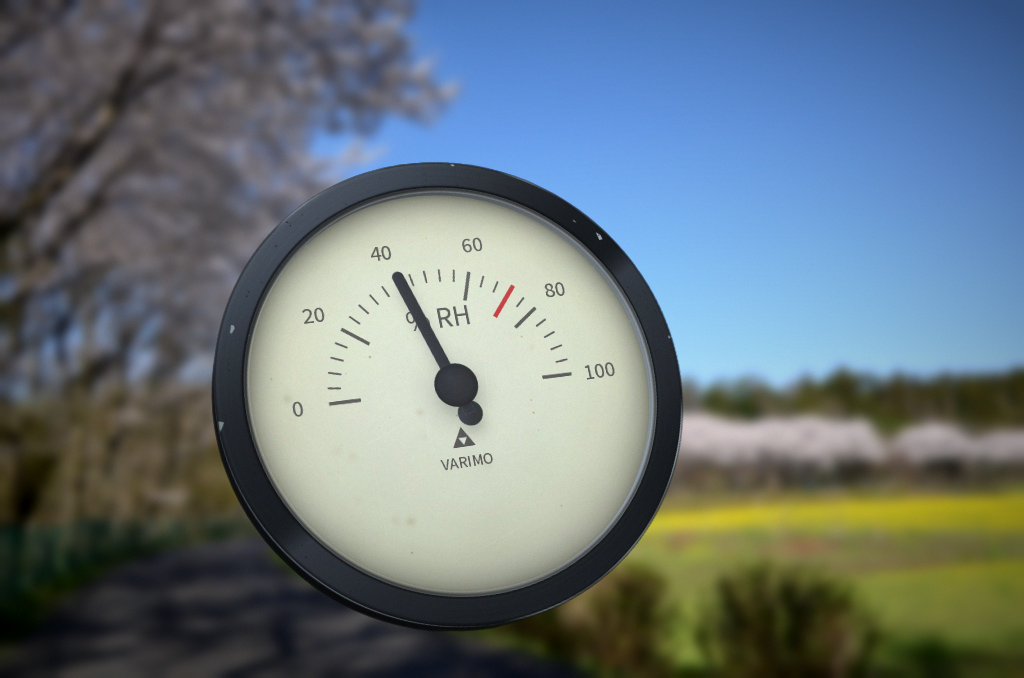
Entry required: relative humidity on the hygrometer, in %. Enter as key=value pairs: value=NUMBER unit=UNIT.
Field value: value=40 unit=%
